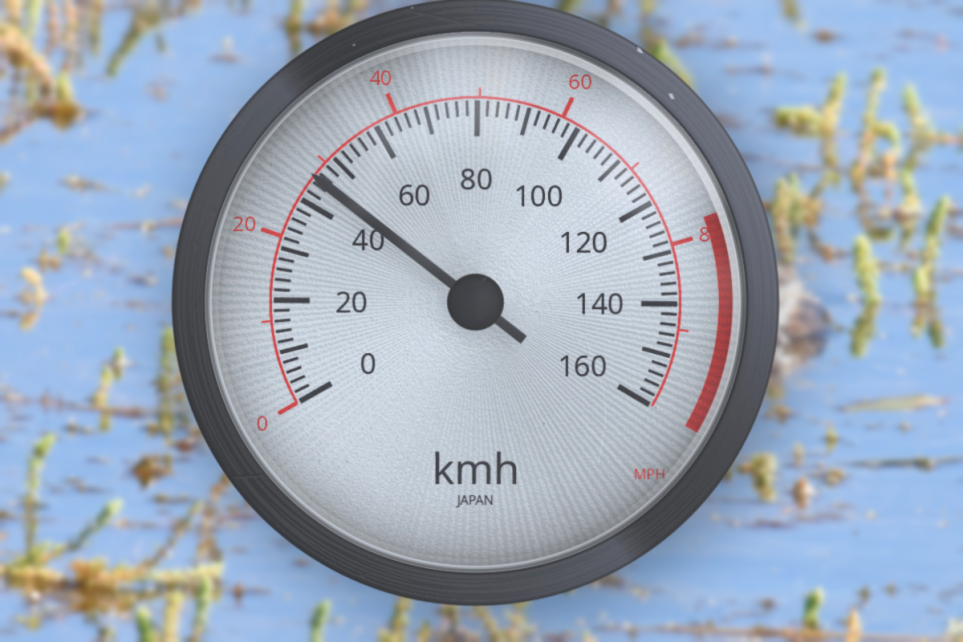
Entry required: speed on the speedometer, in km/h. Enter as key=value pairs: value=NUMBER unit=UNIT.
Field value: value=45 unit=km/h
